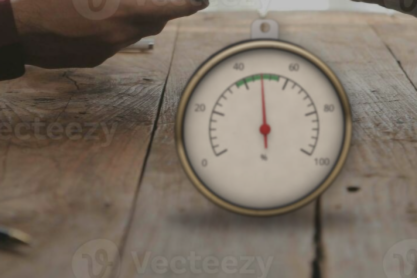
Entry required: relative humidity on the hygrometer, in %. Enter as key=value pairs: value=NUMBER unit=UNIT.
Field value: value=48 unit=%
